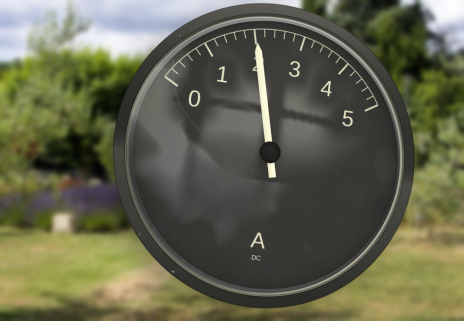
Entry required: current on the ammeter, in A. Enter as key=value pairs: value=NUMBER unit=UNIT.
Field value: value=2 unit=A
